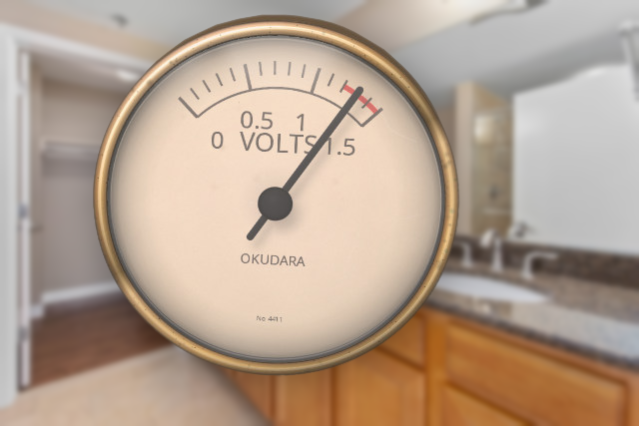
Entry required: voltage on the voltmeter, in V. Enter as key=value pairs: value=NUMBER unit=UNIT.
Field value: value=1.3 unit=V
